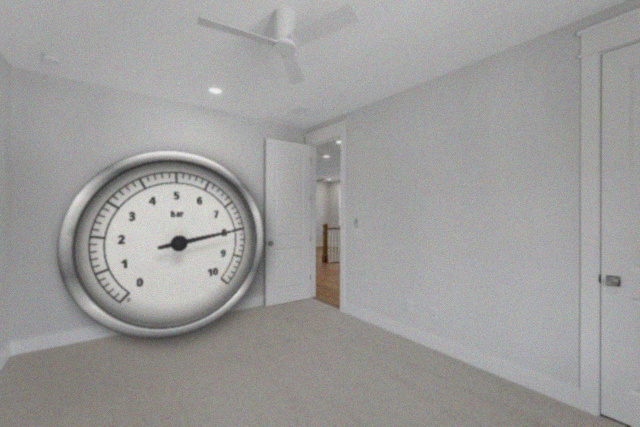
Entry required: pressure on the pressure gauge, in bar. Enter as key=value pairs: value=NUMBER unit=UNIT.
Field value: value=8 unit=bar
